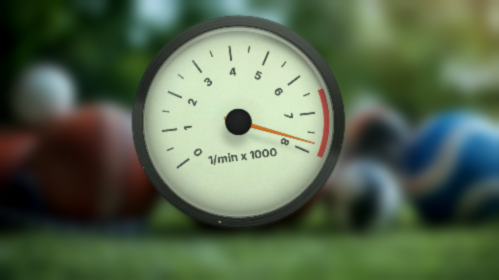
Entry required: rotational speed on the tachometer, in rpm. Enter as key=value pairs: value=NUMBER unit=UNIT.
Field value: value=7750 unit=rpm
